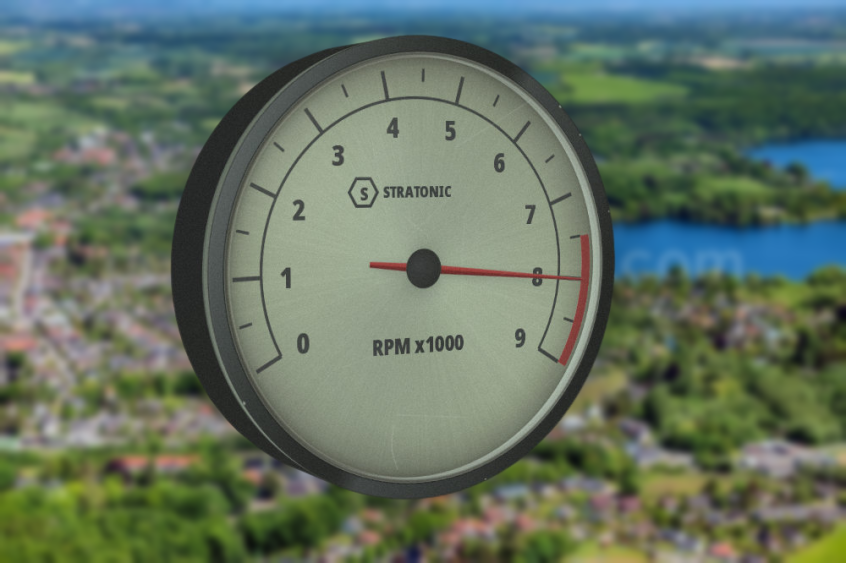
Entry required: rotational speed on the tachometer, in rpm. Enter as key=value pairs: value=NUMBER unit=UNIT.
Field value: value=8000 unit=rpm
